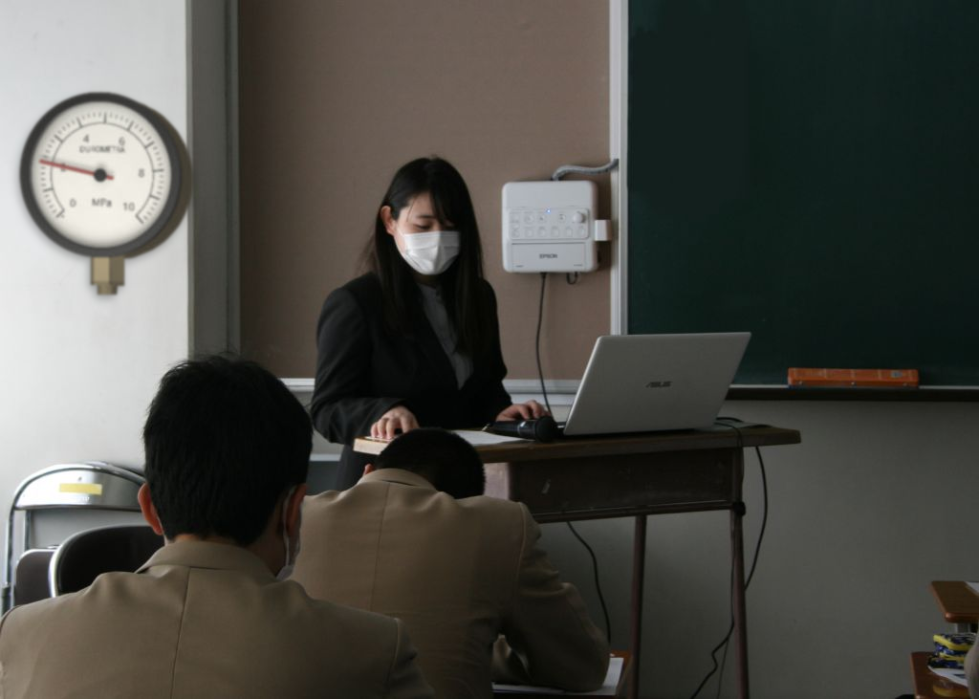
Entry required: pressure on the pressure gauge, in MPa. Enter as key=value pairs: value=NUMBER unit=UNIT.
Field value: value=2 unit=MPa
